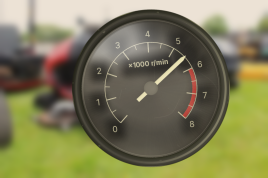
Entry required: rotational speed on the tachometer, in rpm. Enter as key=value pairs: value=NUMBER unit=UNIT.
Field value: value=5500 unit=rpm
